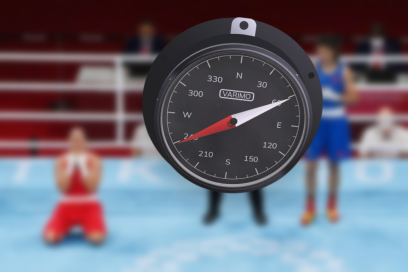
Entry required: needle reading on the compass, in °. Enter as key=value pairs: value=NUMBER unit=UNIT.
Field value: value=240 unit=°
